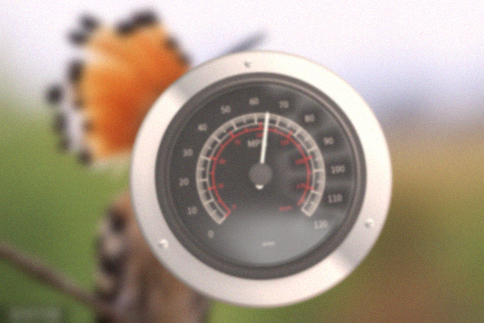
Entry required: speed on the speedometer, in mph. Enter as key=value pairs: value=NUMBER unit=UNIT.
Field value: value=65 unit=mph
